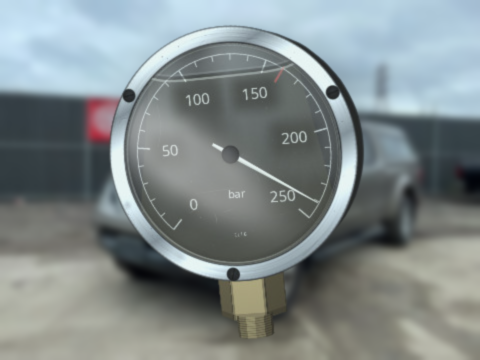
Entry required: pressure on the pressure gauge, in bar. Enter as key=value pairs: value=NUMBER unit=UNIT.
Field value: value=240 unit=bar
